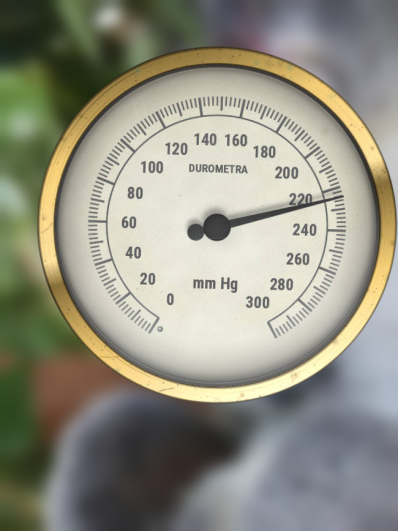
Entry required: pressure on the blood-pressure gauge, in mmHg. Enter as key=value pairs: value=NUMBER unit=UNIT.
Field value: value=224 unit=mmHg
